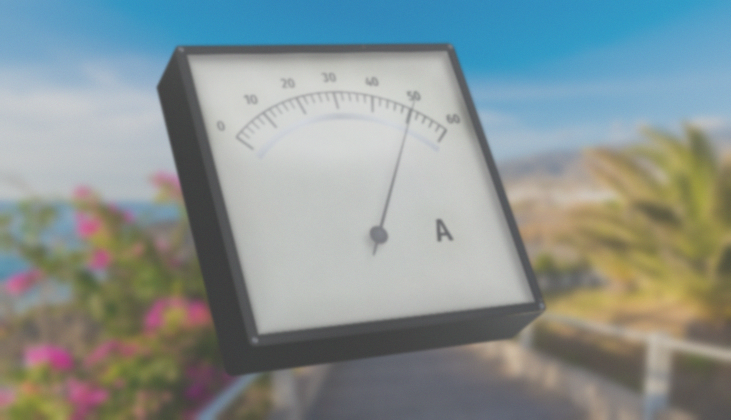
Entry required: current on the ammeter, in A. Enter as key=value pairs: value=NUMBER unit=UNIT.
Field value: value=50 unit=A
